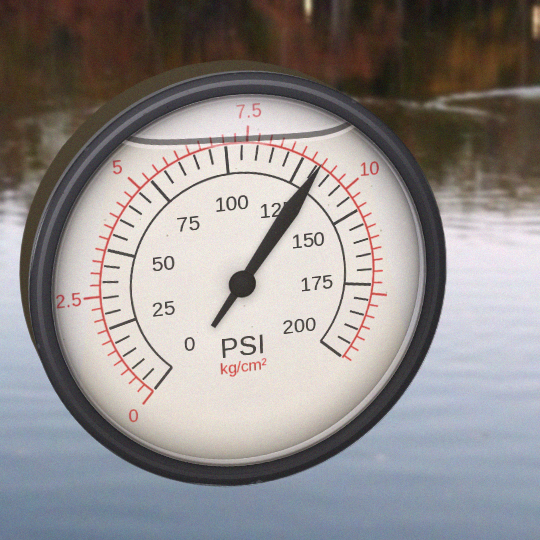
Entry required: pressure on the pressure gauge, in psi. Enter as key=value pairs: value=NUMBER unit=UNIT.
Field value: value=130 unit=psi
